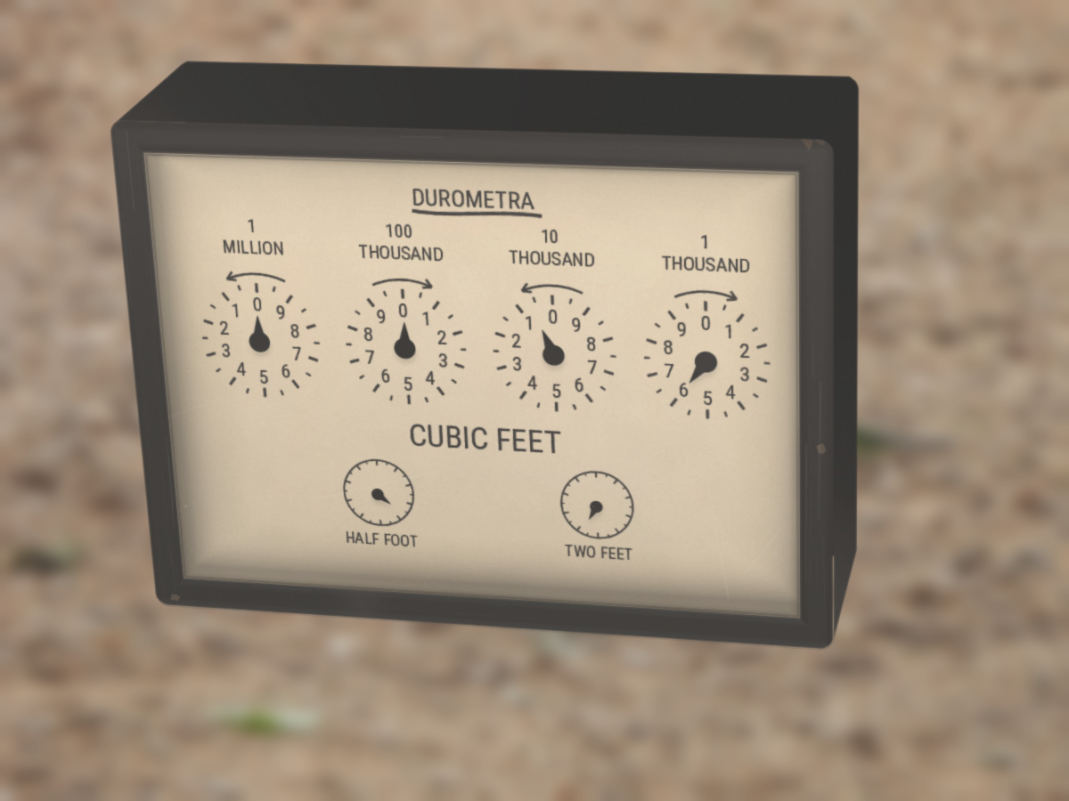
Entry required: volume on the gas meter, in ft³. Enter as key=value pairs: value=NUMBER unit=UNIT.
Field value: value=600 unit=ft³
